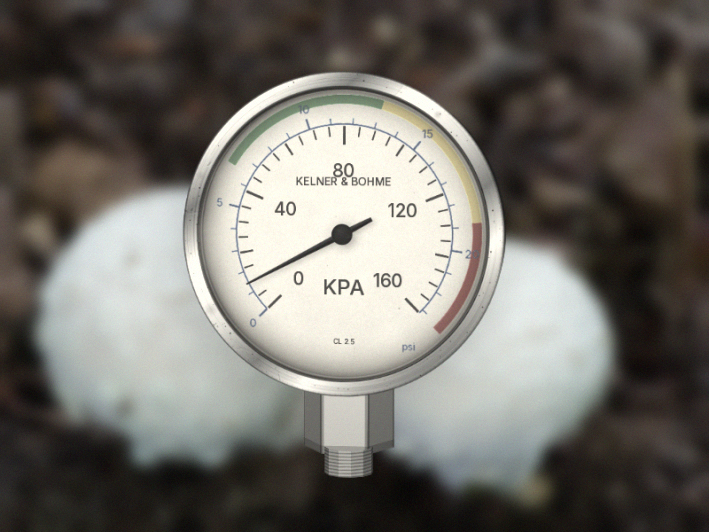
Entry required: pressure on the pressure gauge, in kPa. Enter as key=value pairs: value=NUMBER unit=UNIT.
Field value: value=10 unit=kPa
